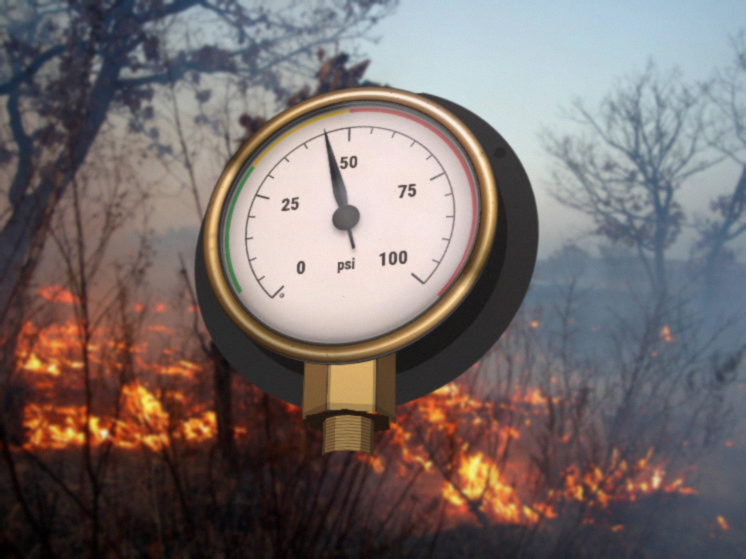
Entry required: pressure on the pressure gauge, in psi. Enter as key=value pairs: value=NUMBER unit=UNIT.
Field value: value=45 unit=psi
